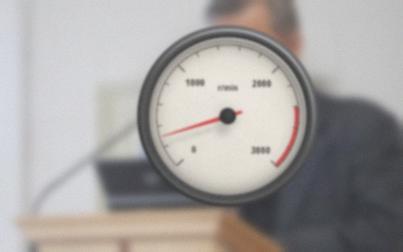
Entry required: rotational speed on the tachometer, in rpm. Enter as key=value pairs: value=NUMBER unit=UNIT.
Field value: value=300 unit=rpm
